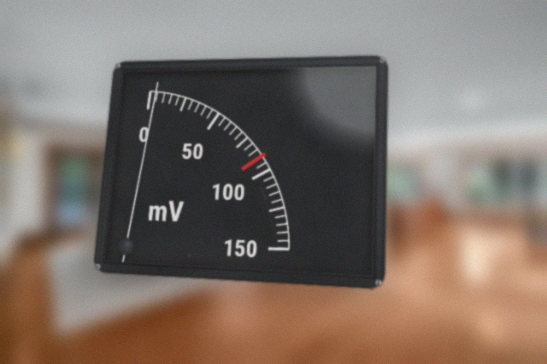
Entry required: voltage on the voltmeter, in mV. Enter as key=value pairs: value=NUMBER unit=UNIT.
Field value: value=5 unit=mV
